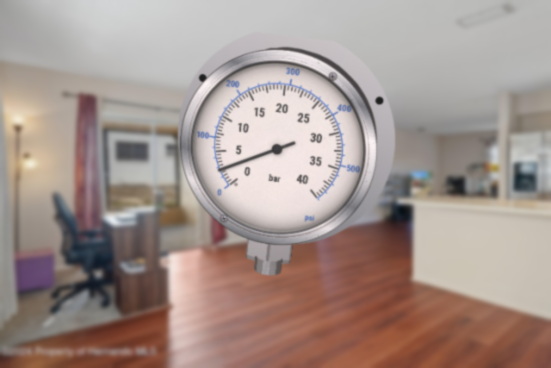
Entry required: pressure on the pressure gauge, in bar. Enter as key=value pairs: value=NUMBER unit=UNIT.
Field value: value=2.5 unit=bar
